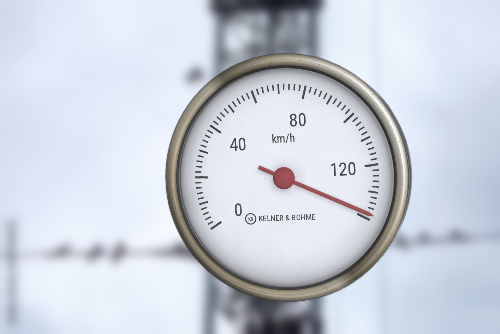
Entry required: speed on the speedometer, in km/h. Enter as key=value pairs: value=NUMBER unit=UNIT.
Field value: value=138 unit=km/h
